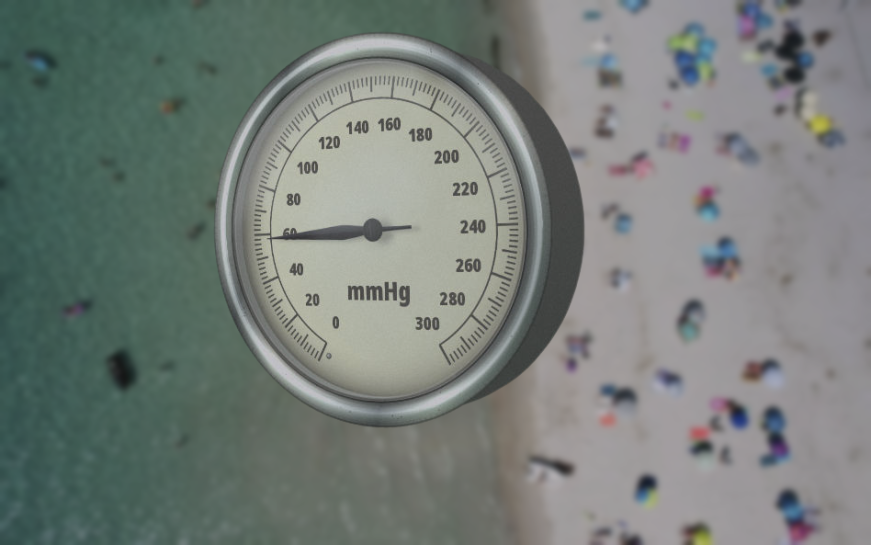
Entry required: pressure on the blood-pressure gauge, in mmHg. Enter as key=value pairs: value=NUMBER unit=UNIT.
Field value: value=58 unit=mmHg
